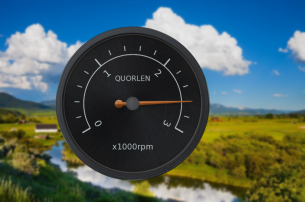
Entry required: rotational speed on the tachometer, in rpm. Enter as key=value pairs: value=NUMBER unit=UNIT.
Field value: value=2600 unit=rpm
